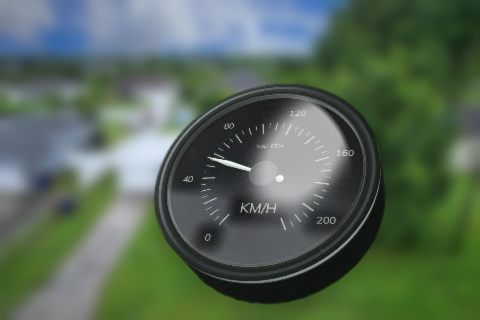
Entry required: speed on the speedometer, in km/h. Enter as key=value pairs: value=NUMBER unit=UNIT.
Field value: value=55 unit=km/h
